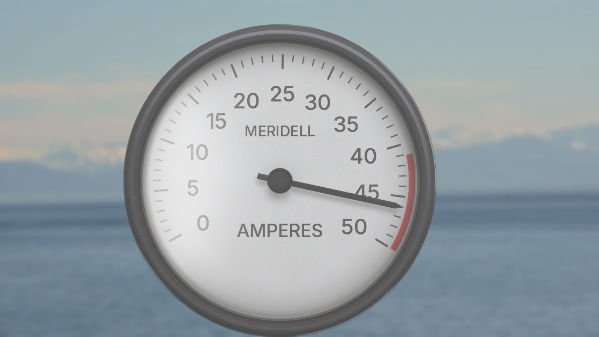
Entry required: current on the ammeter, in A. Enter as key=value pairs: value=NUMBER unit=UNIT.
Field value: value=46 unit=A
